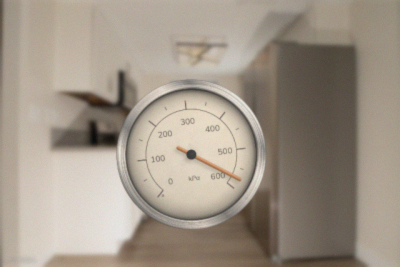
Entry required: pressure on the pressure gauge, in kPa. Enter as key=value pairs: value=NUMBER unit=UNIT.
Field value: value=575 unit=kPa
